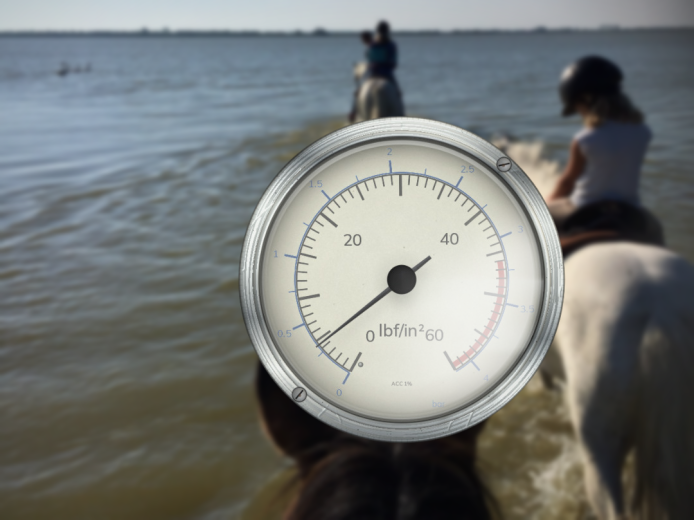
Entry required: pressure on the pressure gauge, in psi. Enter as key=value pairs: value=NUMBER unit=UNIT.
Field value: value=4.5 unit=psi
